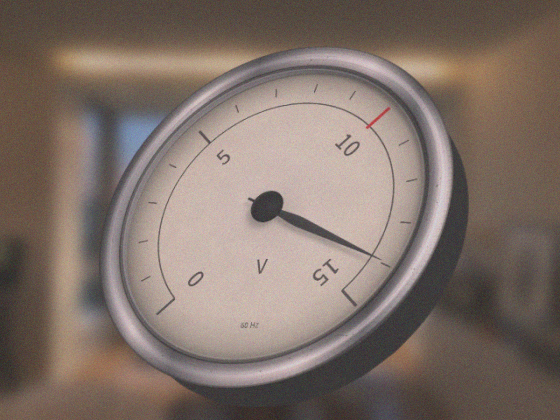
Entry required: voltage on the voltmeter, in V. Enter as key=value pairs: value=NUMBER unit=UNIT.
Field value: value=14 unit=V
